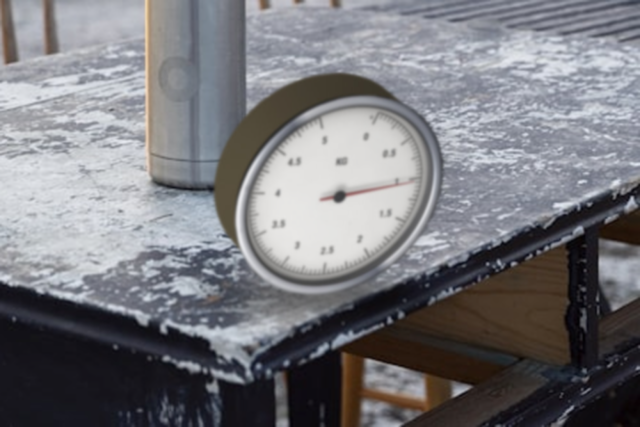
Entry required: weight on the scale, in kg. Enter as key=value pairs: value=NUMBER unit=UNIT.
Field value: value=1 unit=kg
